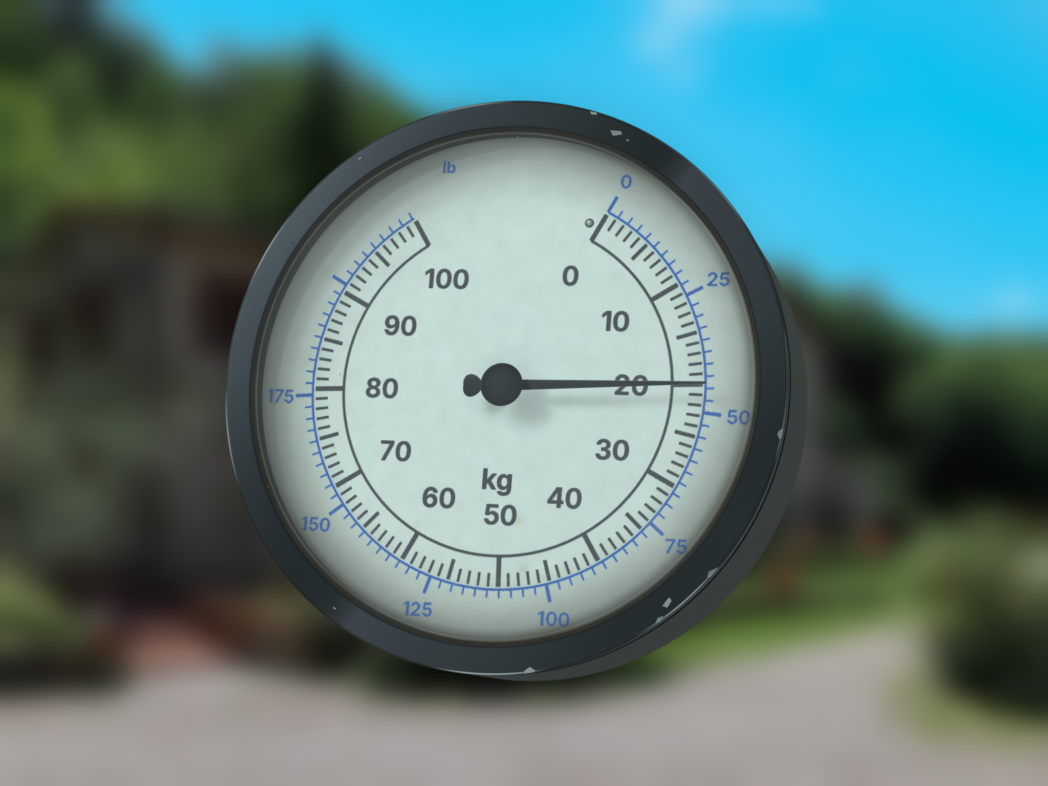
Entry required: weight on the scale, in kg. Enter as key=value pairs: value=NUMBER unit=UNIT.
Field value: value=20 unit=kg
